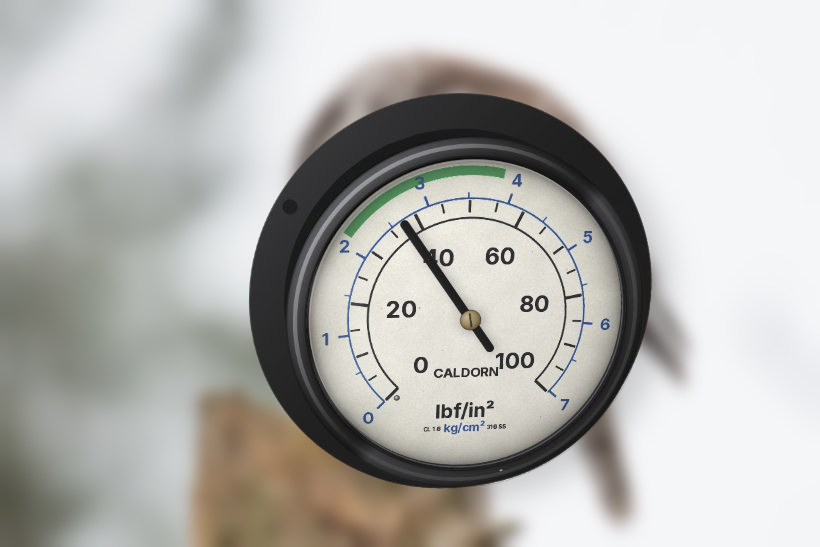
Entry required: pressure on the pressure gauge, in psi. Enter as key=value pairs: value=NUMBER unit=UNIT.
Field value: value=37.5 unit=psi
